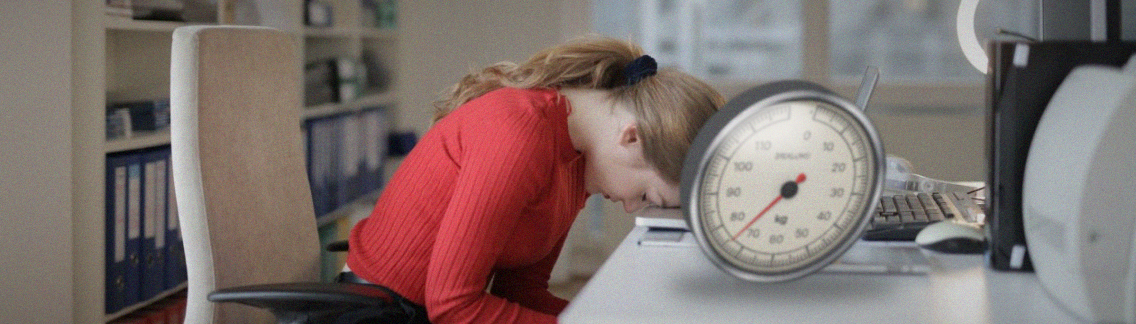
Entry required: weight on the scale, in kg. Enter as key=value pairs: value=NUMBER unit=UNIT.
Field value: value=75 unit=kg
